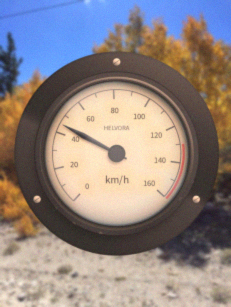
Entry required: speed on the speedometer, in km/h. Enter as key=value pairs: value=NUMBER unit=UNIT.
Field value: value=45 unit=km/h
